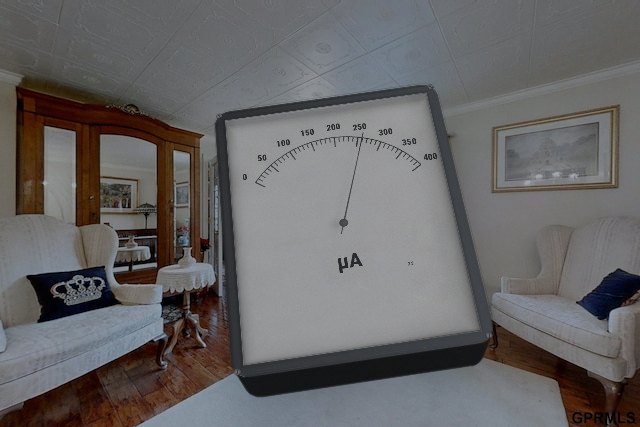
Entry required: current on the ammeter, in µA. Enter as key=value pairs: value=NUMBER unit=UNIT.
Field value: value=260 unit=µA
